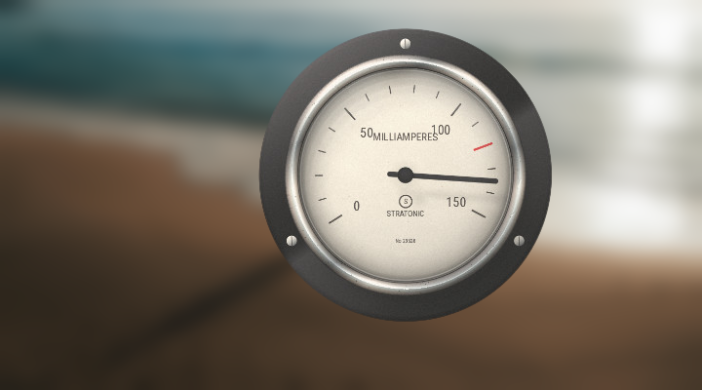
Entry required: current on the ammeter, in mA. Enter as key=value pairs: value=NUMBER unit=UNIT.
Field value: value=135 unit=mA
